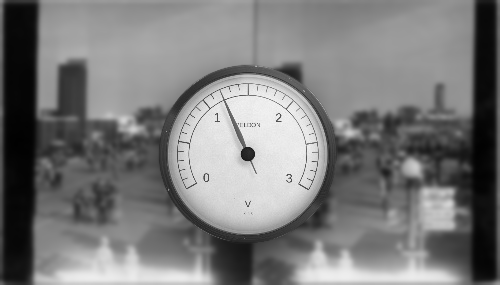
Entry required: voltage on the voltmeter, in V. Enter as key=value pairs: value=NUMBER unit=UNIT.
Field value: value=1.2 unit=V
